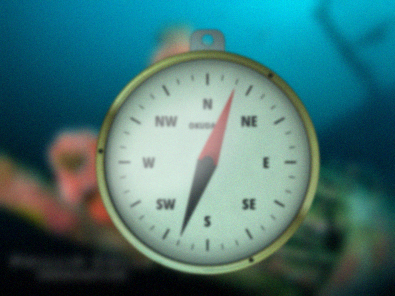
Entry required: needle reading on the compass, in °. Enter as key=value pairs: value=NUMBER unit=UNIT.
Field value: value=20 unit=°
